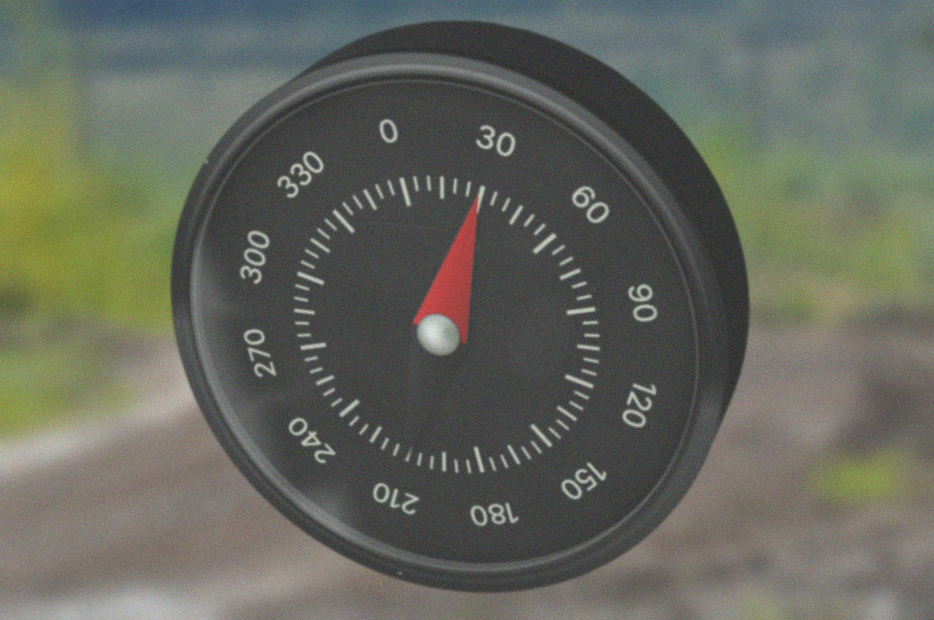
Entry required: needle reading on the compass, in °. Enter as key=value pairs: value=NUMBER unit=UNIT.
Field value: value=30 unit=°
